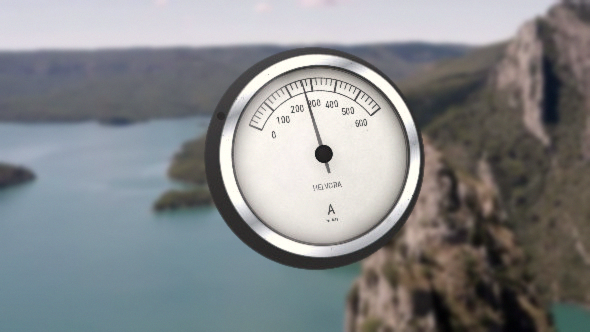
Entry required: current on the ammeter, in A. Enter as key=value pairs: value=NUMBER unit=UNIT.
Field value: value=260 unit=A
